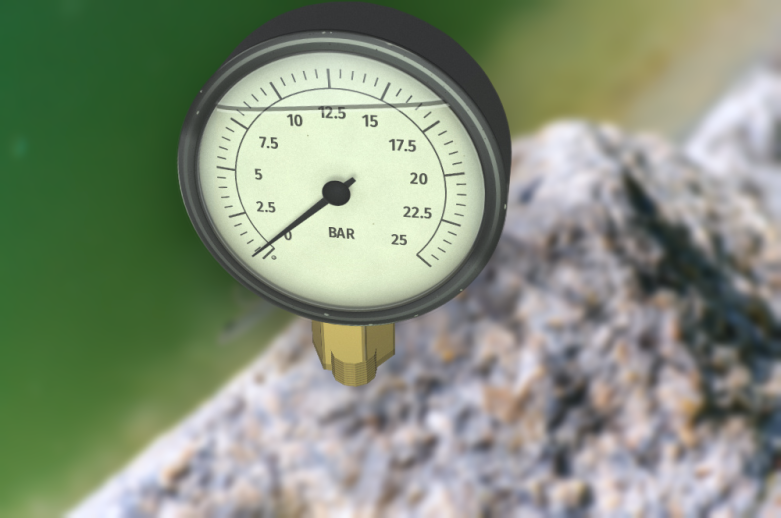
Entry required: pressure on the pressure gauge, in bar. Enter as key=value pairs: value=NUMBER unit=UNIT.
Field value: value=0.5 unit=bar
